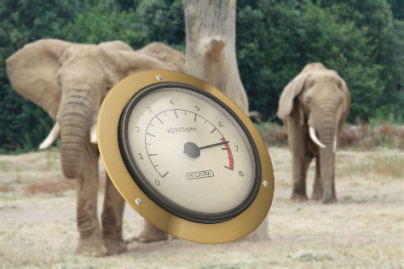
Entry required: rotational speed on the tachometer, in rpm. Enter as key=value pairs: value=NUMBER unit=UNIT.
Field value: value=6750 unit=rpm
